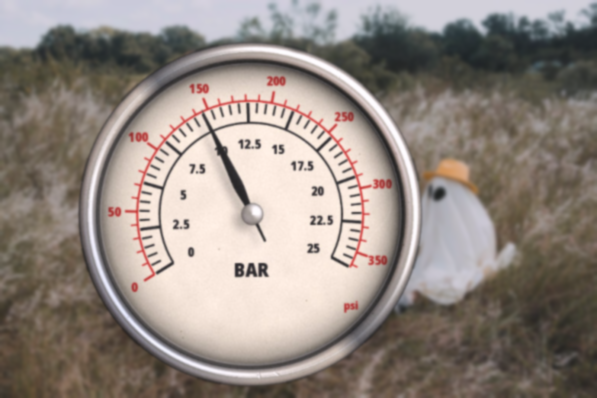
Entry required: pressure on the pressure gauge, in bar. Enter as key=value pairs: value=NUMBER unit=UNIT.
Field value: value=10 unit=bar
